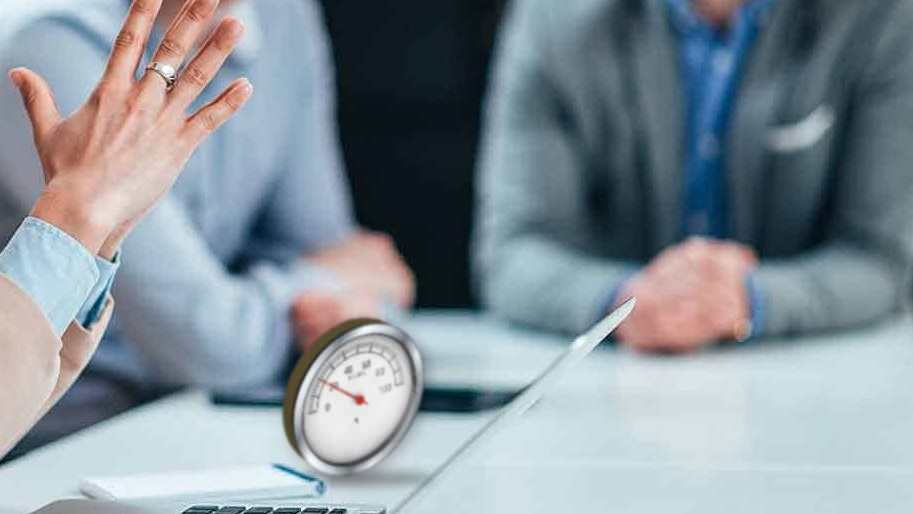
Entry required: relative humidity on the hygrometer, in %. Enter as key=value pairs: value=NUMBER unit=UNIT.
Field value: value=20 unit=%
